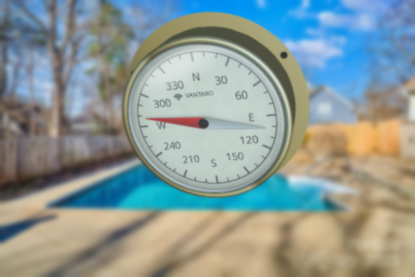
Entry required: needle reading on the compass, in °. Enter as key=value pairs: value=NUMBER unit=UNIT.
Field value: value=280 unit=°
